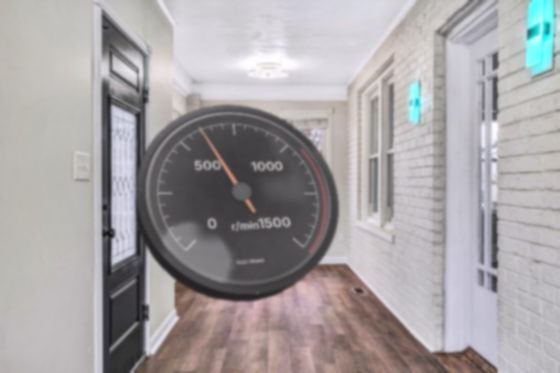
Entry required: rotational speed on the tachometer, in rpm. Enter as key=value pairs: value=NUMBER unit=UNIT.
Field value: value=600 unit=rpm
